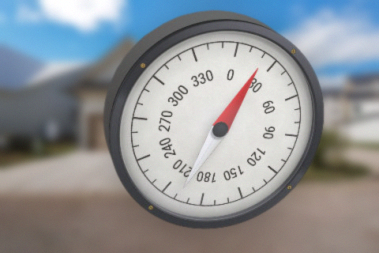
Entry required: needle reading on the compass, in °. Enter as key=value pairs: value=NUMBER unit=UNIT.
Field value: value=20 unit=°
